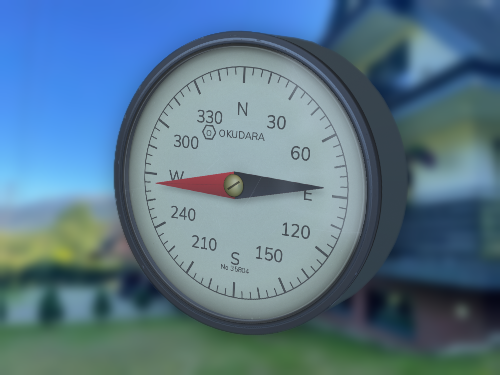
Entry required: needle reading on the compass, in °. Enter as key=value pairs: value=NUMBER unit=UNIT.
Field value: value=265 unit=°
